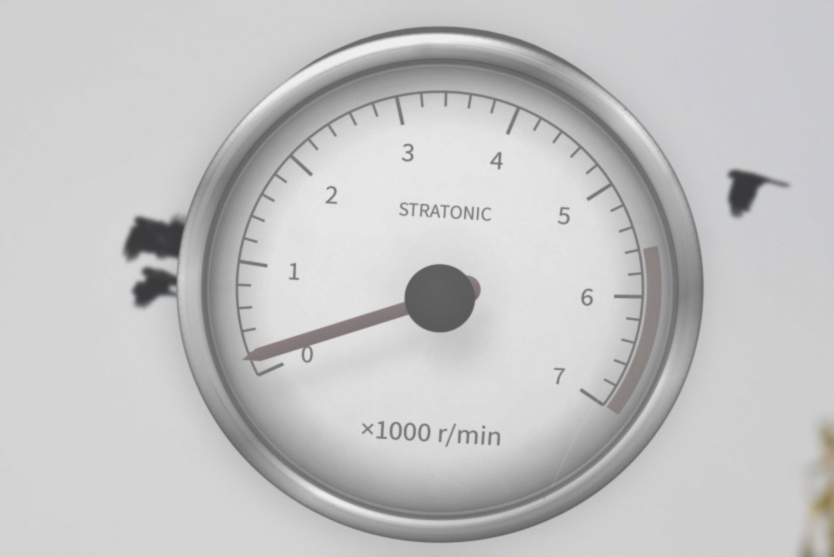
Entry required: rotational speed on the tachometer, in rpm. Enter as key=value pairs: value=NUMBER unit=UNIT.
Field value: value=200 unit=rpm
